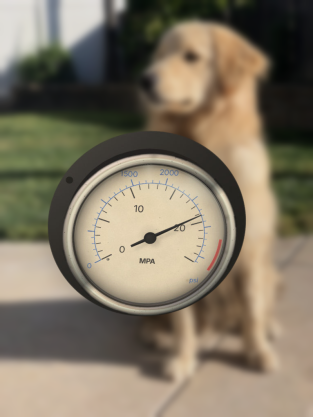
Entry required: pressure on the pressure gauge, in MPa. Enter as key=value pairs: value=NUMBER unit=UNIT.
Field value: value=19 unit=MPa
